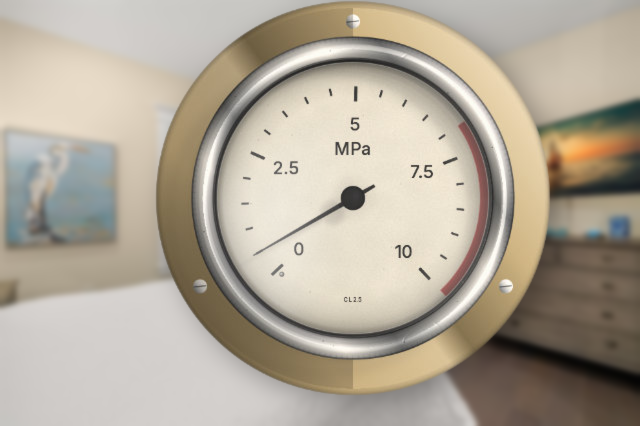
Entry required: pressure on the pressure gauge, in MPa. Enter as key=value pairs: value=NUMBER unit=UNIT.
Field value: value=0.5 unit=MPa
